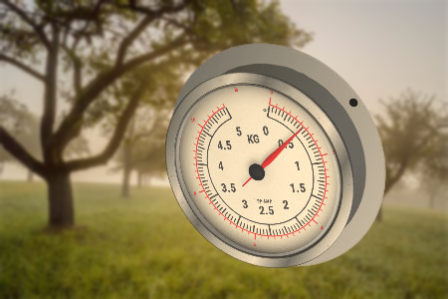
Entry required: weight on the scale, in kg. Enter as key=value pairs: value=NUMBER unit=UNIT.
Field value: value=0.5 unit=kg
